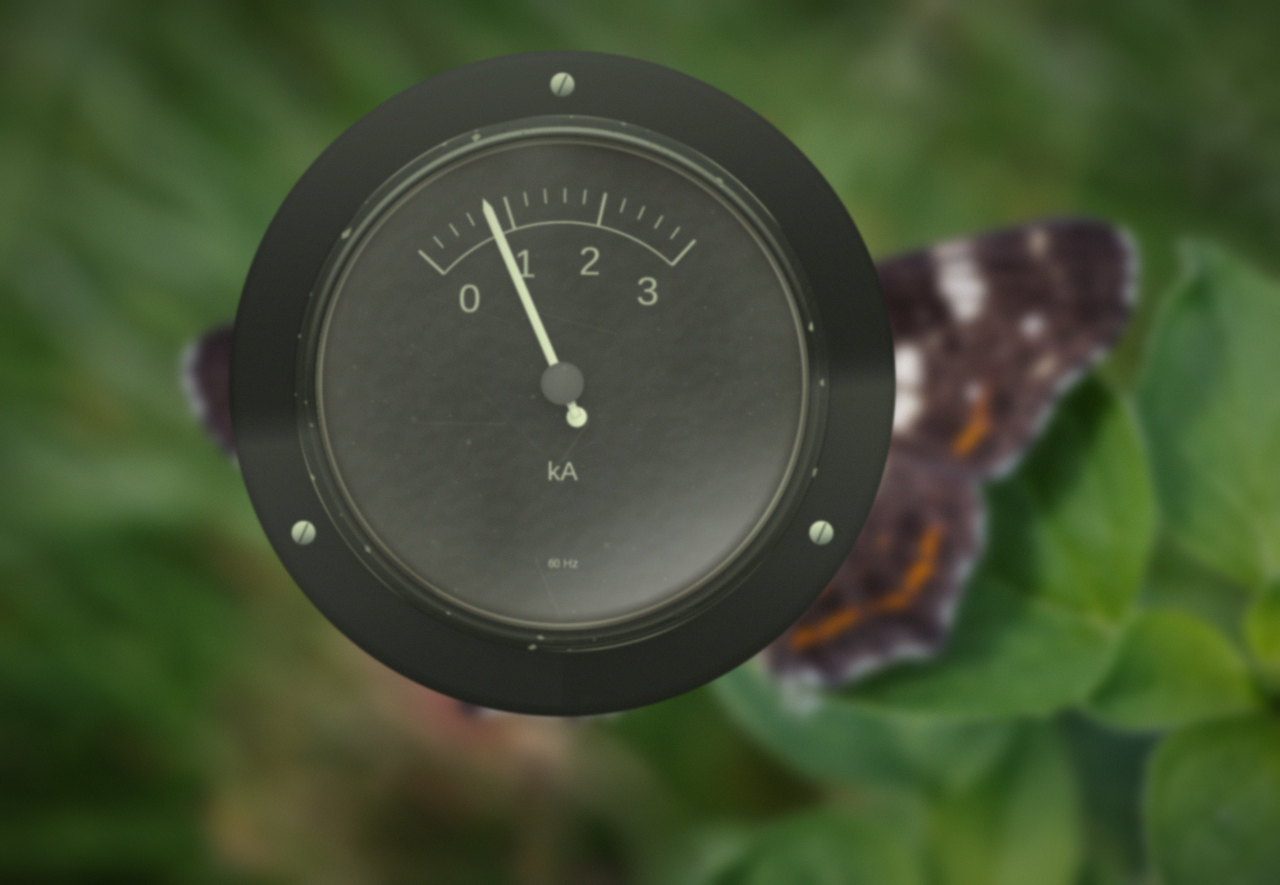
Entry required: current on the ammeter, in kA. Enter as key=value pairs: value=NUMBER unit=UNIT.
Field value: value=0.8 unit=kA
